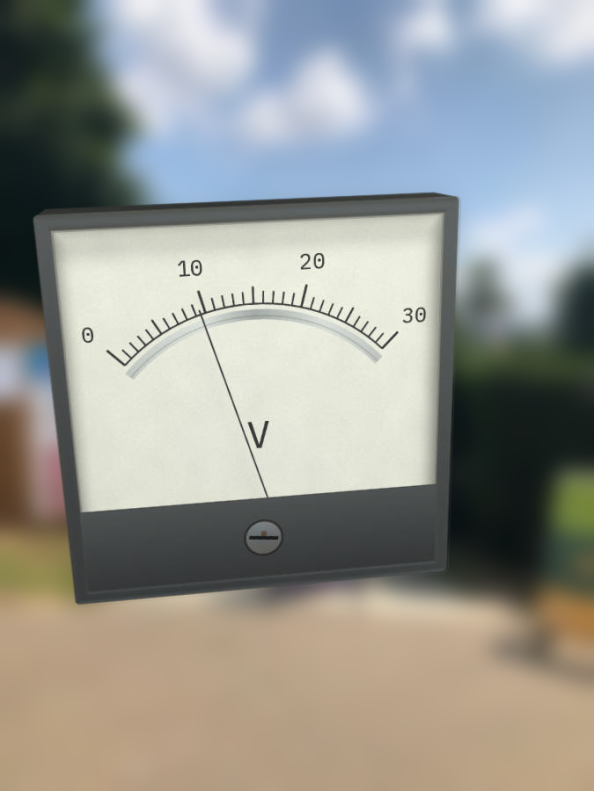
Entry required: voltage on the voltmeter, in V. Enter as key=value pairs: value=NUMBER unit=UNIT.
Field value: value=9.5 unit=V
